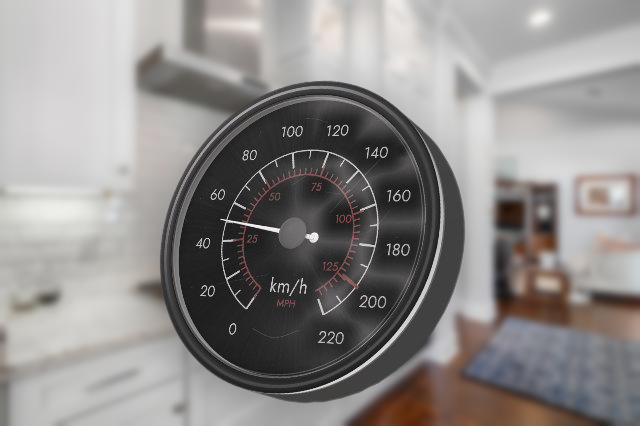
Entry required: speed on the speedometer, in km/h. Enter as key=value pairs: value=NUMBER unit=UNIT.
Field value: value=50 unit=km/h
